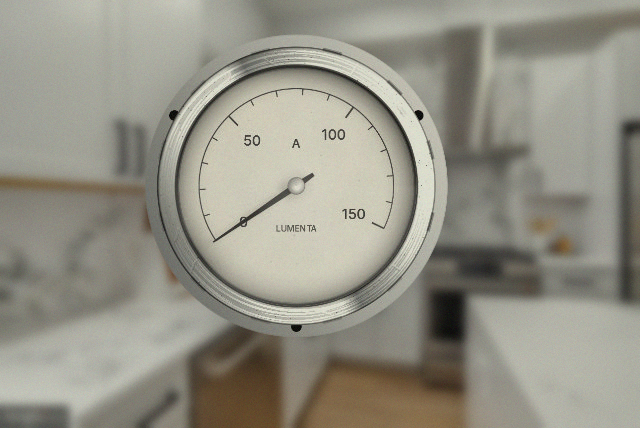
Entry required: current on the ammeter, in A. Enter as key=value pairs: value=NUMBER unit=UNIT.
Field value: value=0 unit=A
